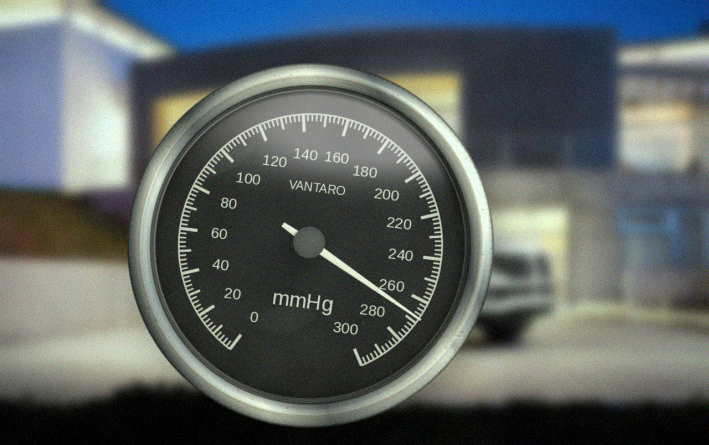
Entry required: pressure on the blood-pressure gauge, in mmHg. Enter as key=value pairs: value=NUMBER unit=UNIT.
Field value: value=268 unit=mmHg
